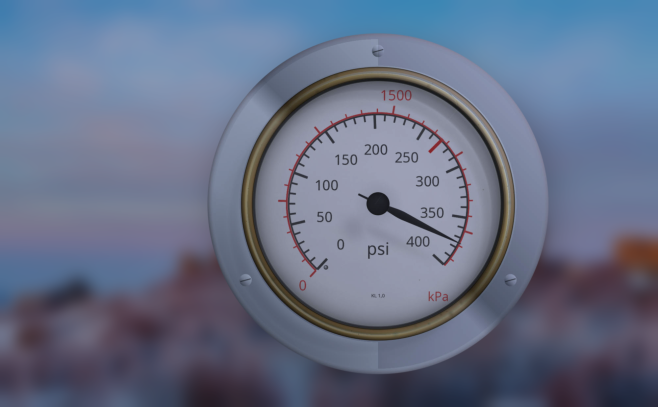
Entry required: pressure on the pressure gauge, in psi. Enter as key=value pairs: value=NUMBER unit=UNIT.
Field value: value=375 unit=psi
